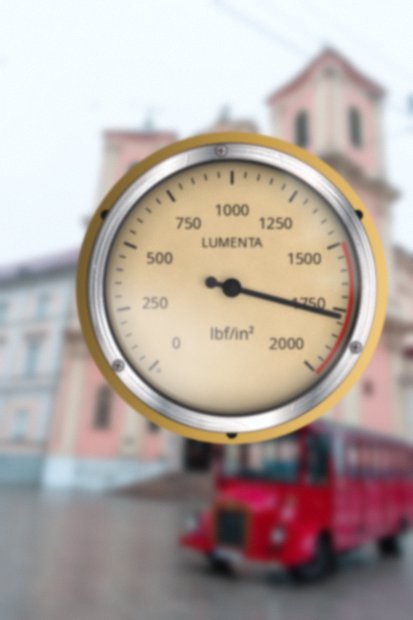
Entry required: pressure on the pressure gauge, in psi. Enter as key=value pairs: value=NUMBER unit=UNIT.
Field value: value=1775 unit=psi
